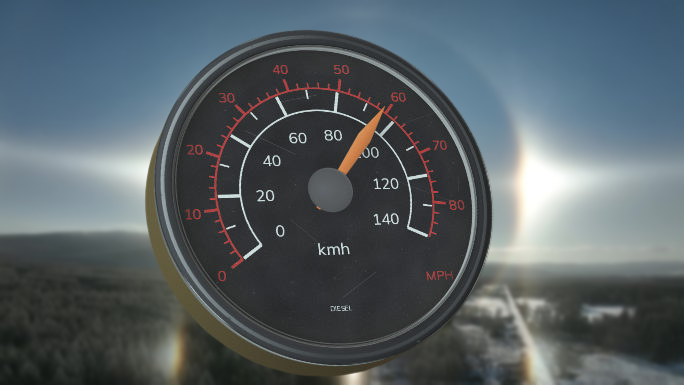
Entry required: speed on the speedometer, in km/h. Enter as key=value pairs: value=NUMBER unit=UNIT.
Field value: value=95 unit=km/h
